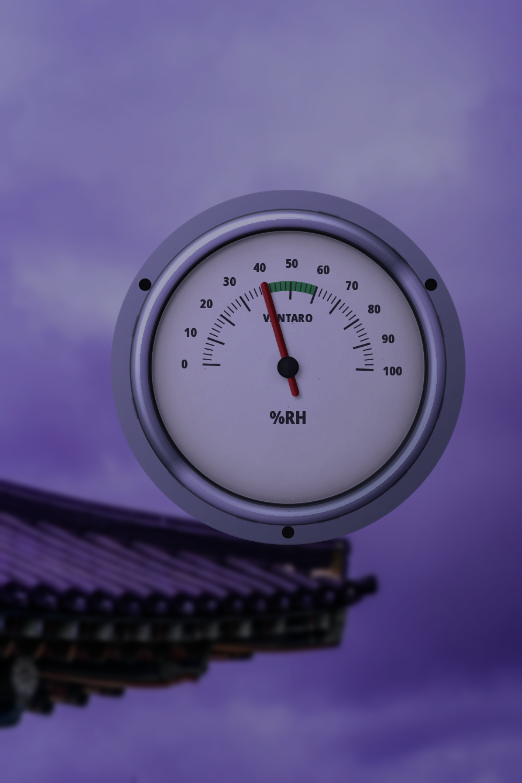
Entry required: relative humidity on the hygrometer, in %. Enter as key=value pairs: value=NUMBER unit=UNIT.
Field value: value=40 unit=%
